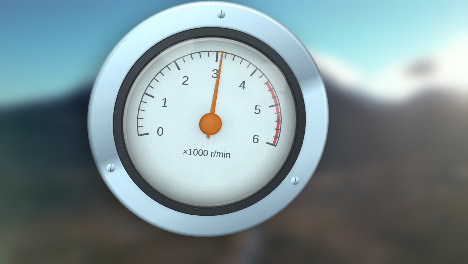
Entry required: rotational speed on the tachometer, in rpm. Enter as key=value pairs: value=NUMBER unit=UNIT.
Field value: value=3100 unit=rpm
